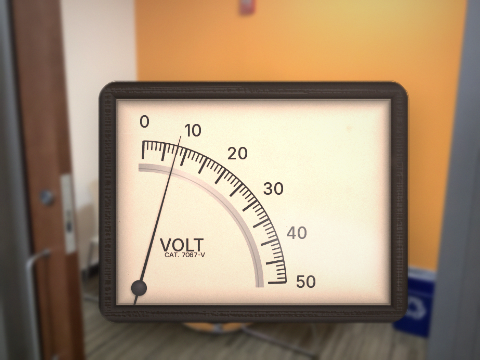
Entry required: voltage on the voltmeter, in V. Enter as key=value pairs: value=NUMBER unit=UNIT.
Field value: value=8 unit=V
